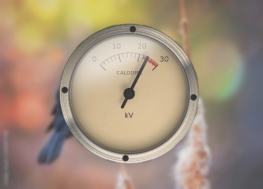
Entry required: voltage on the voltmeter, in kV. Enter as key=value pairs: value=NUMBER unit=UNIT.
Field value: value=24 unit=kV
